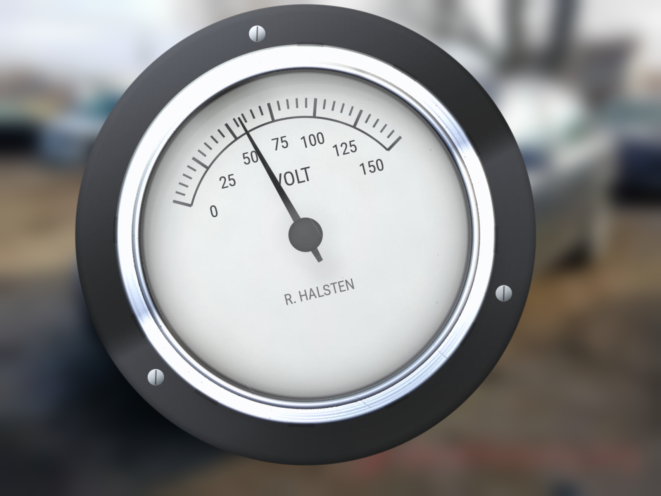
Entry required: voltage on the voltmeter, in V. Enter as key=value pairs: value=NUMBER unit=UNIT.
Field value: value=57.5 unit=V
